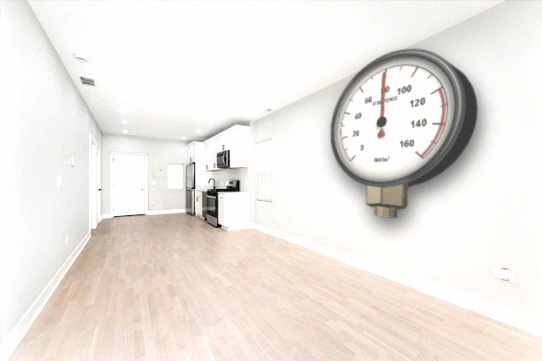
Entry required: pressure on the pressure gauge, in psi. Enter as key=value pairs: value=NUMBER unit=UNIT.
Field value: value=80 unit=psi
